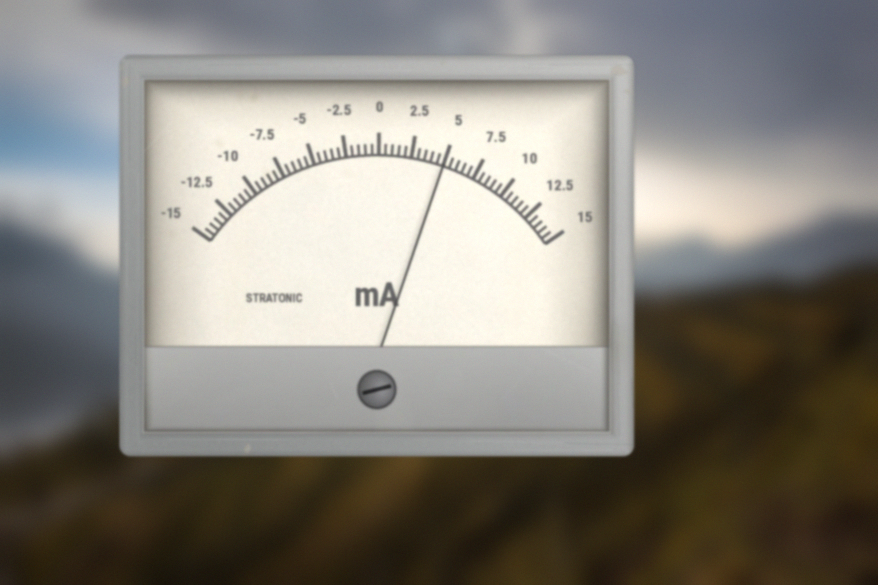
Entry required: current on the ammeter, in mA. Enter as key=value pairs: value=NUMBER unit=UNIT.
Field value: value=5 unit=mA
